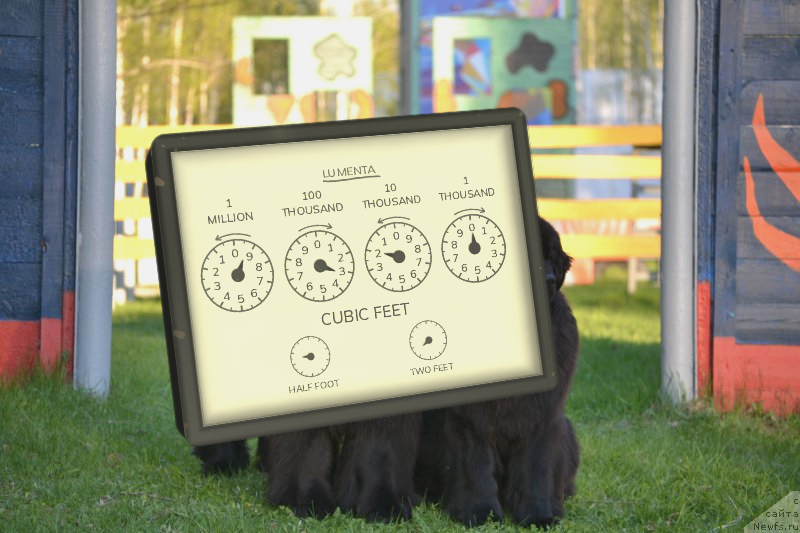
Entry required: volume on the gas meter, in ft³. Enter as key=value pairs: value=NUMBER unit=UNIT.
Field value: value=932000 unit=ft³
